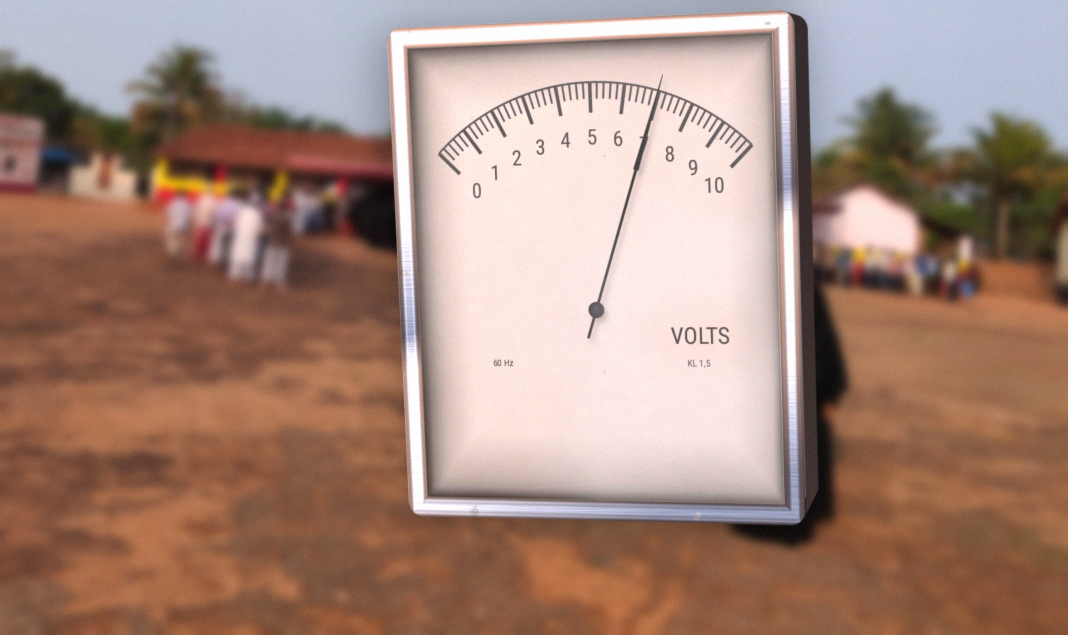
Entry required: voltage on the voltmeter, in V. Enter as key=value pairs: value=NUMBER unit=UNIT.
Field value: value=7 unit=V
